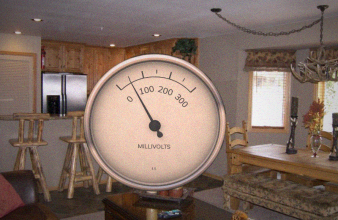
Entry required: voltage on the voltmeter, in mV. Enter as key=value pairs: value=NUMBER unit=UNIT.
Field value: value=50 unit=mV
